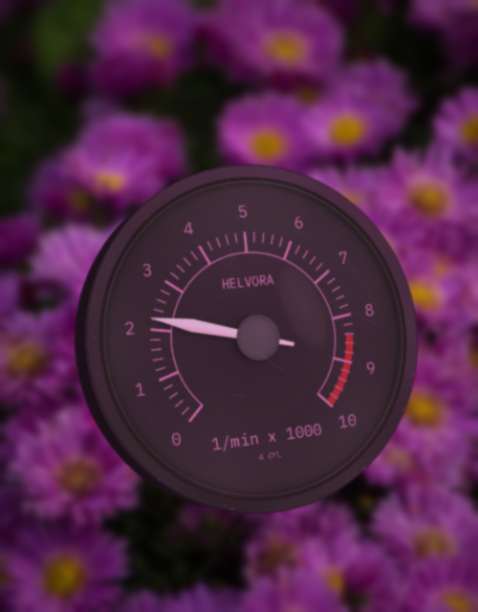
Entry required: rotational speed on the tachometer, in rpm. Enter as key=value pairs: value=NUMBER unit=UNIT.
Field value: value=2200 unit=rpm
